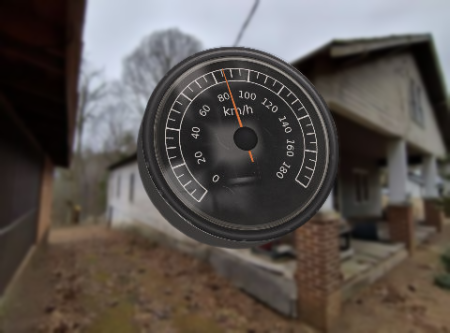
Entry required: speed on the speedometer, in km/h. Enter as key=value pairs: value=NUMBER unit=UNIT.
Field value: value=85 unit=km/h
